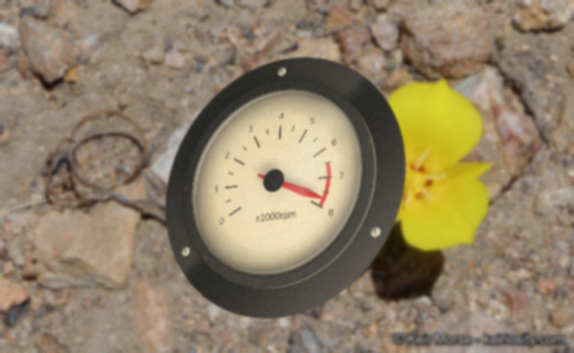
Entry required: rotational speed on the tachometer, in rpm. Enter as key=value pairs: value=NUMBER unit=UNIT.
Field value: value=7750 unit=rpm
